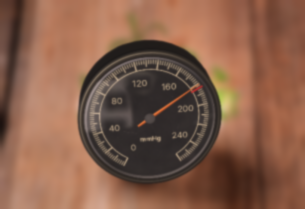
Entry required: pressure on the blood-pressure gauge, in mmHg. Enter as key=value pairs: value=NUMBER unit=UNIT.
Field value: value=180 unit=mmHg
